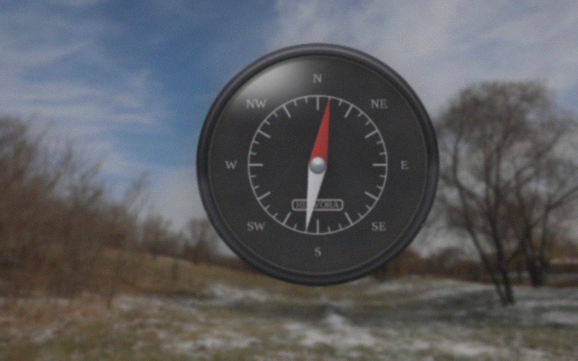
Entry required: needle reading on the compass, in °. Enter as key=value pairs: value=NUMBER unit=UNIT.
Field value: value=10 unit=°
